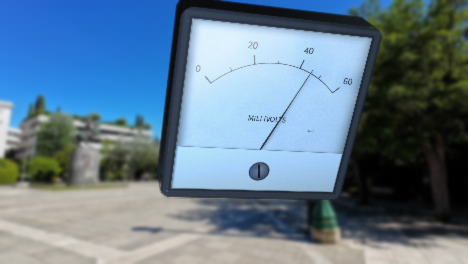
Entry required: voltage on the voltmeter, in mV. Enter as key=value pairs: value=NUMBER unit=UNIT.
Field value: value=45 unit=mV
